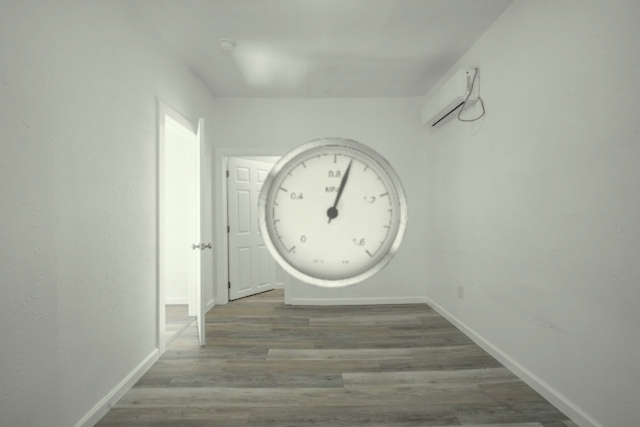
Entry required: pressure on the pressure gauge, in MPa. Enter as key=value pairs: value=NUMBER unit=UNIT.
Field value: value=0.9 unit=MPa
